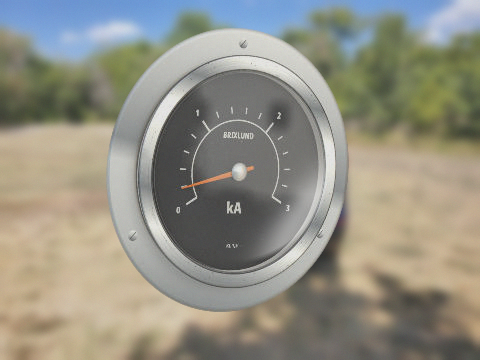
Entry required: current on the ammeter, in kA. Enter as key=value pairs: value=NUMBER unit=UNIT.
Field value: value=0.2 unit=kA
